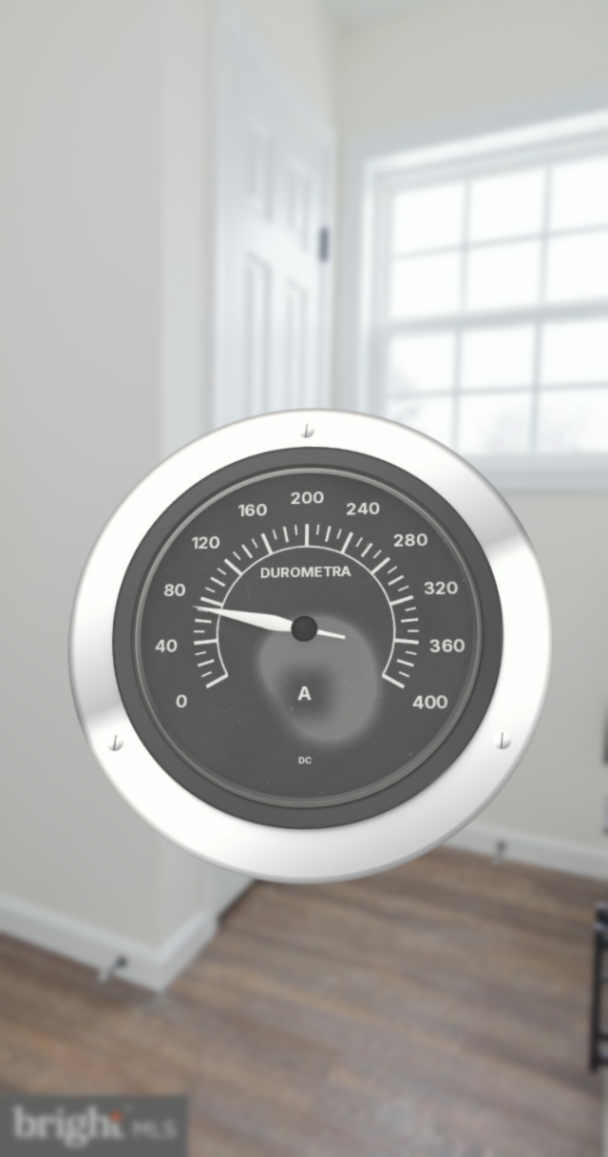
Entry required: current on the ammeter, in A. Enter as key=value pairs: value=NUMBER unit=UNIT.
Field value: value=70 unit=A
